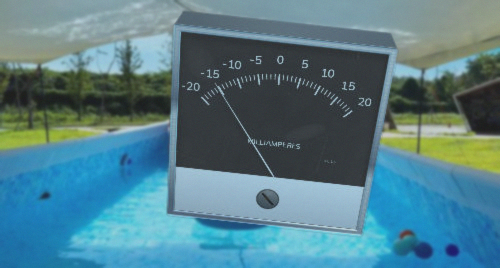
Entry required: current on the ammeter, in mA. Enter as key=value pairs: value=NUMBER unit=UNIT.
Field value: value=-15 unit=mA
